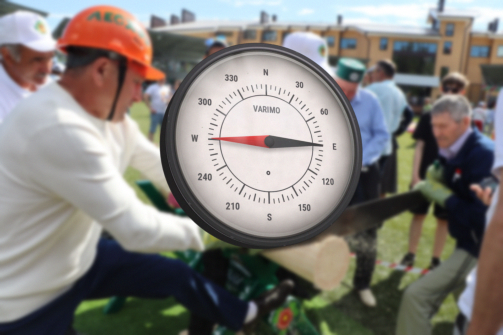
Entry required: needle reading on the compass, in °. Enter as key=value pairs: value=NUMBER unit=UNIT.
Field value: value=270 unit=°
